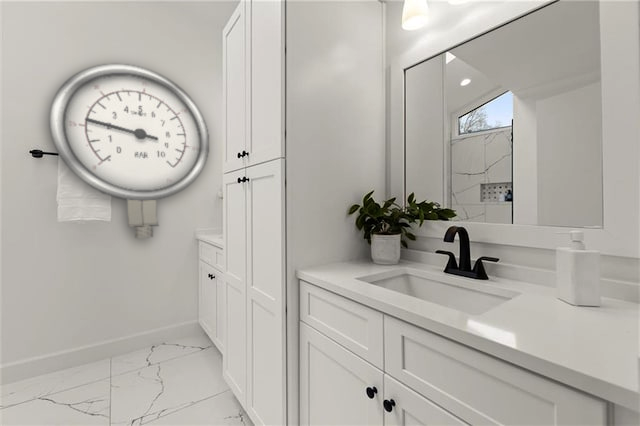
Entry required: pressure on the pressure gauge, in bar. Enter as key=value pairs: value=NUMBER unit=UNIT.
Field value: value=2 unit=bar
